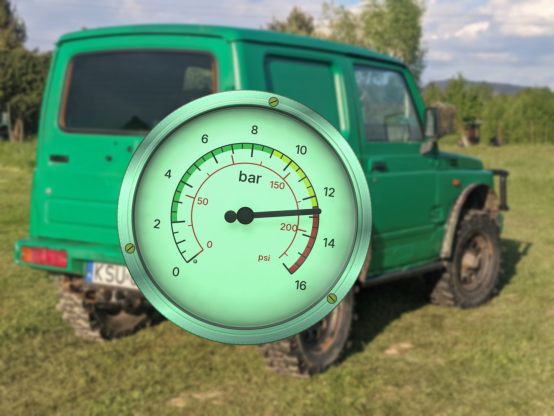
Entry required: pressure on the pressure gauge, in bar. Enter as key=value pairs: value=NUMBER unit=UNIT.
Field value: value=12.75 unit=bar
